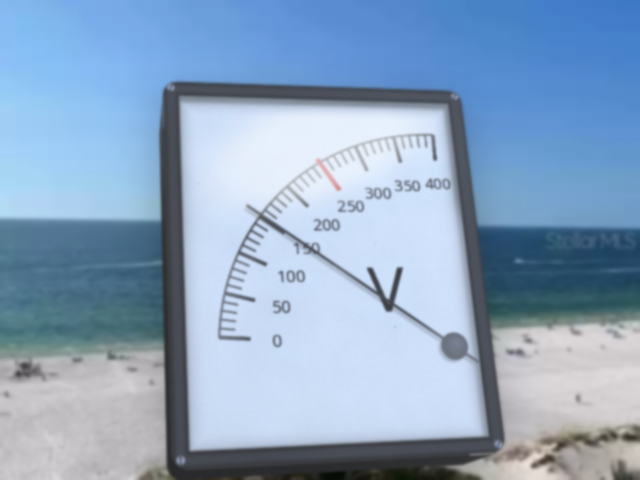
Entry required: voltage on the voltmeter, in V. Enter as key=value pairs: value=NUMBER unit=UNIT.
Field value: value=150 unit=V
